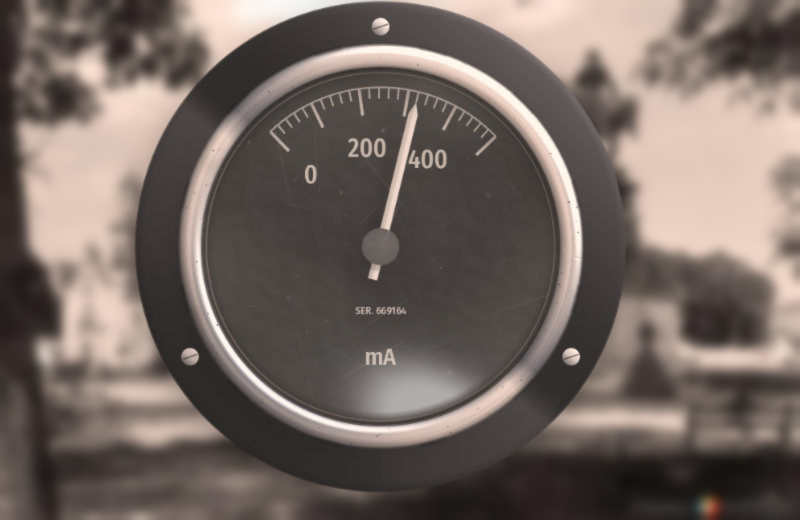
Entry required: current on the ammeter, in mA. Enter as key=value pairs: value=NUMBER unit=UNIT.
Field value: value=320 unit=mA
